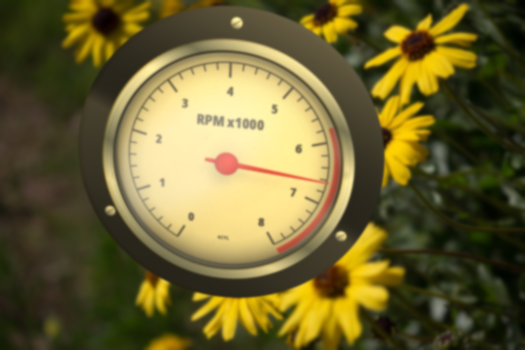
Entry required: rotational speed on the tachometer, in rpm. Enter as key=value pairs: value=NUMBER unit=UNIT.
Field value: value=6600 unit=rpm
